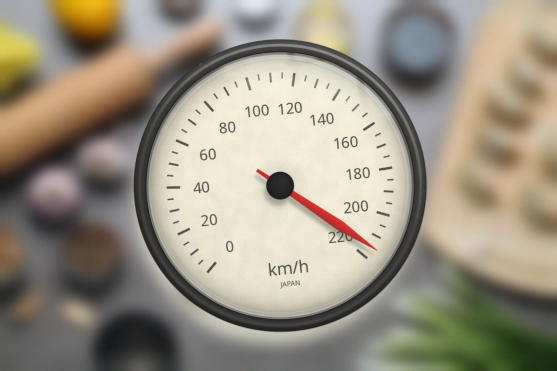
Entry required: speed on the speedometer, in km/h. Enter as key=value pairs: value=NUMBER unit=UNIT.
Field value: value=215 unit=km/h
